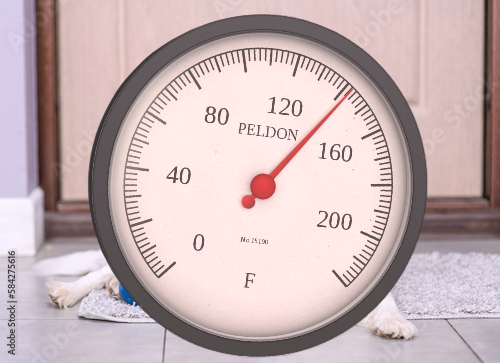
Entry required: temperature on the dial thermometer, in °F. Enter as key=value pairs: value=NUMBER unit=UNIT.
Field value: value=142 unit=°F
